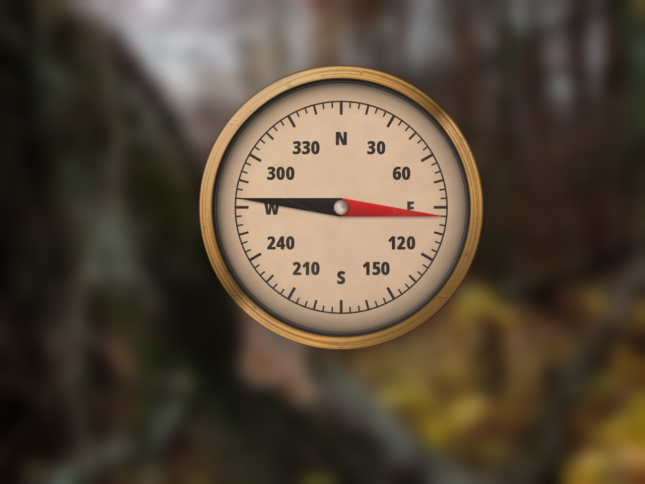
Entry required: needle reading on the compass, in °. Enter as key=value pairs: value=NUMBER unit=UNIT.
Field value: value=95 unit=°
